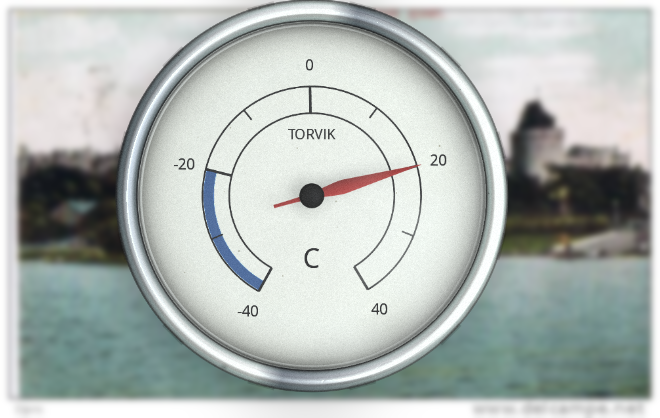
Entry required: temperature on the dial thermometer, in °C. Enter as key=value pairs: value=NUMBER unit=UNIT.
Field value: value=20 unit=°C
